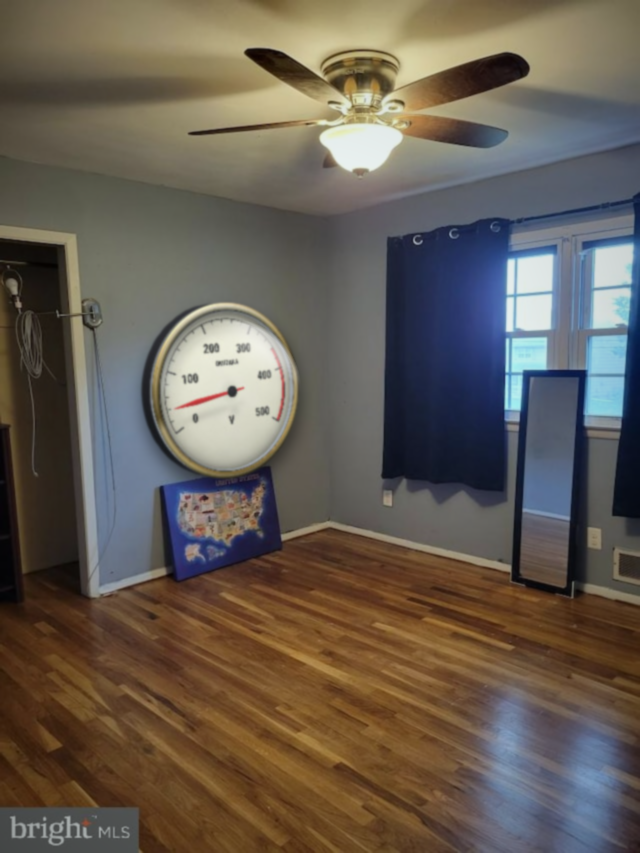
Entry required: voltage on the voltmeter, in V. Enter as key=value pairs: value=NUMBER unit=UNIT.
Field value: value=40 unit=V
